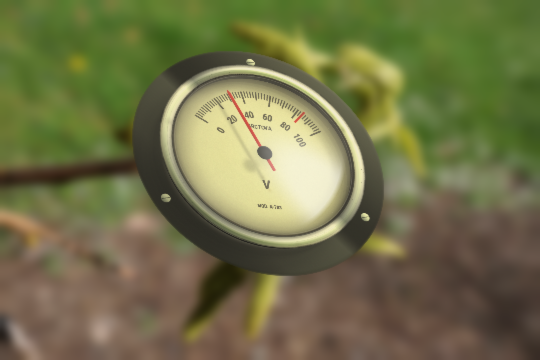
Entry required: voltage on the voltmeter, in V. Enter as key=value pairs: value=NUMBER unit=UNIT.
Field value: value=30 unit=V
